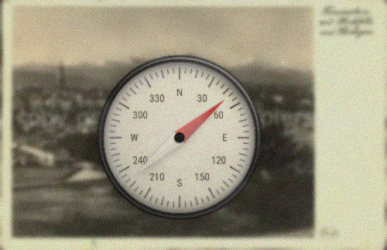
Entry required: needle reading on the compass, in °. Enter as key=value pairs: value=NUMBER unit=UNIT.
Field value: value=50 unit=°
